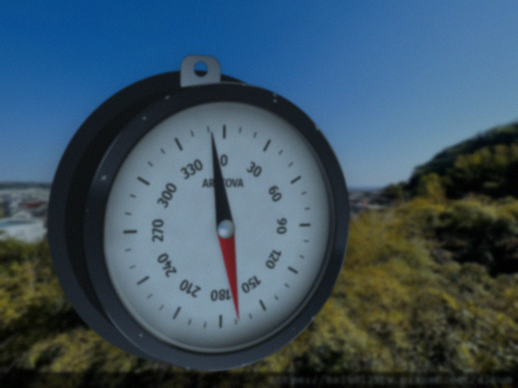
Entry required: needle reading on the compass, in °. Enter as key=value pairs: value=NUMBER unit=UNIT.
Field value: value=170 unit=°
